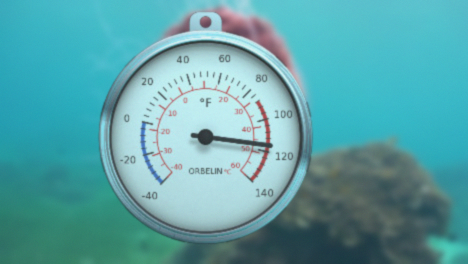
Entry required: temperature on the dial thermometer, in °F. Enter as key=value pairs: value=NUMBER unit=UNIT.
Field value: value=116 unit=°F
